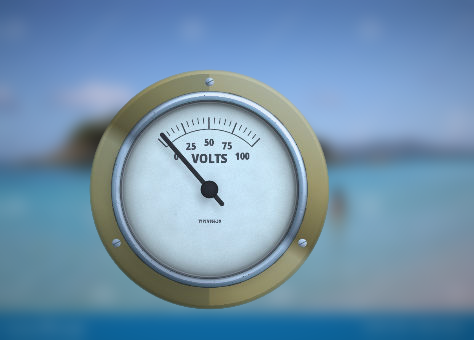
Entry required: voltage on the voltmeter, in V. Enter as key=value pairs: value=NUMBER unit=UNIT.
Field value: value=5 unit=V
